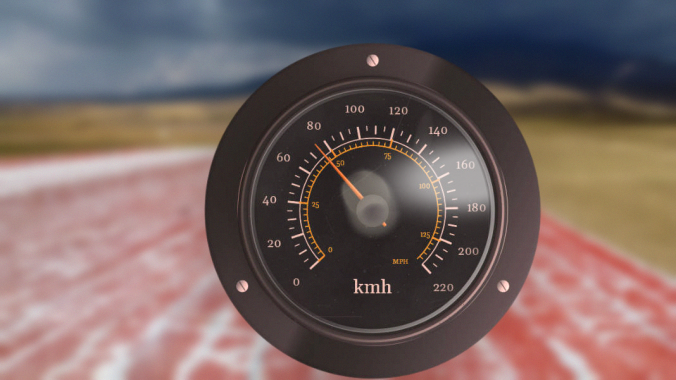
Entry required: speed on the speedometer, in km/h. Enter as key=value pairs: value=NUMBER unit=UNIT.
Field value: value=75 unit=km/h
